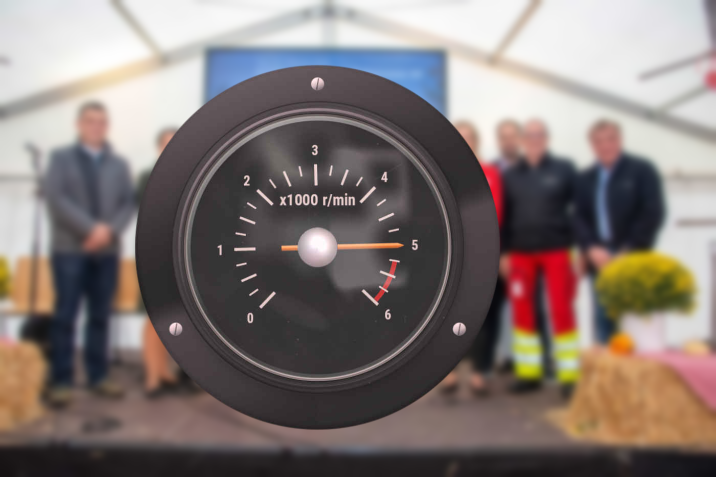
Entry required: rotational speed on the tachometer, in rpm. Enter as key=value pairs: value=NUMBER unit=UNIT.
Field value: value=5000 unit=rpm
